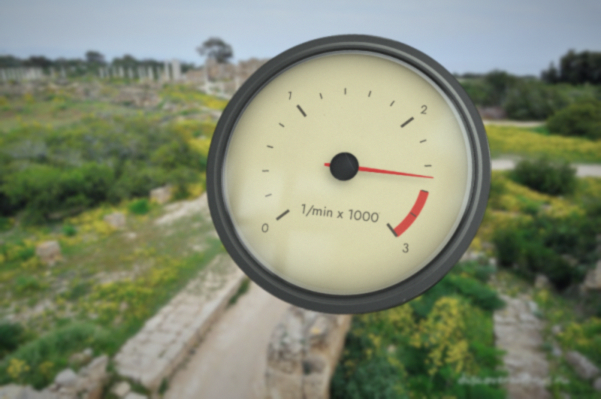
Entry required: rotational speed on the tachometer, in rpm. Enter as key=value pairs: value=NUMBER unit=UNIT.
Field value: value=2500 unit=rpm
